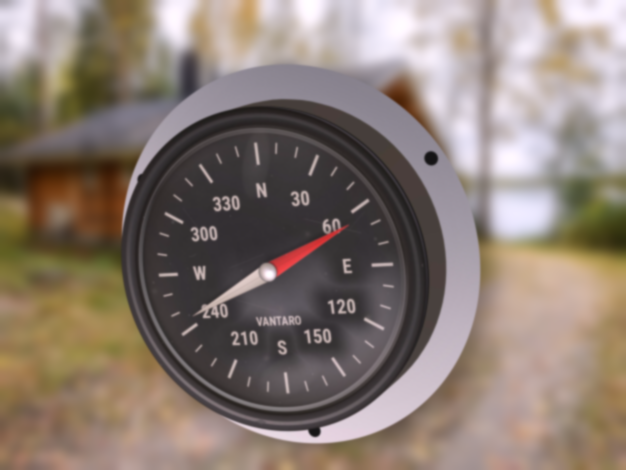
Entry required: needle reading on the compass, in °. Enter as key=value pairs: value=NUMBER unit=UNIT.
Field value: value=65 unit=°
